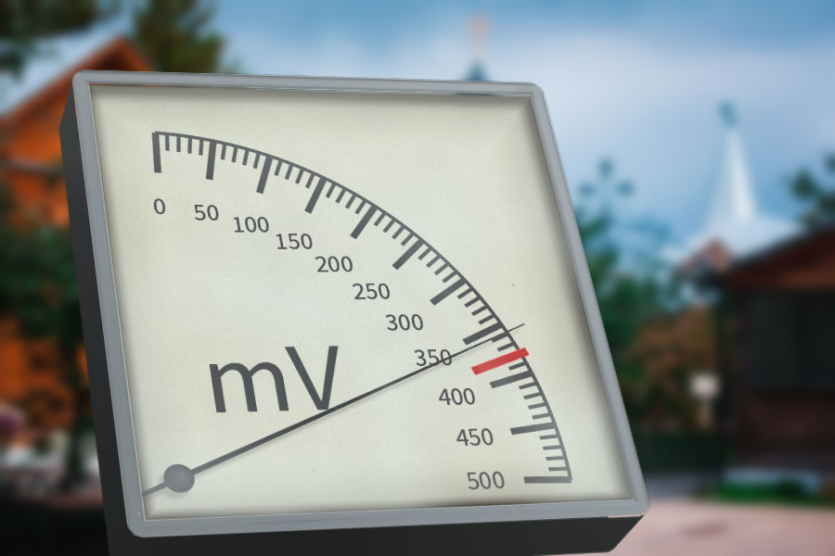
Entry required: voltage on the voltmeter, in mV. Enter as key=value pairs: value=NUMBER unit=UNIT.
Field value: value=360 unit=mV
